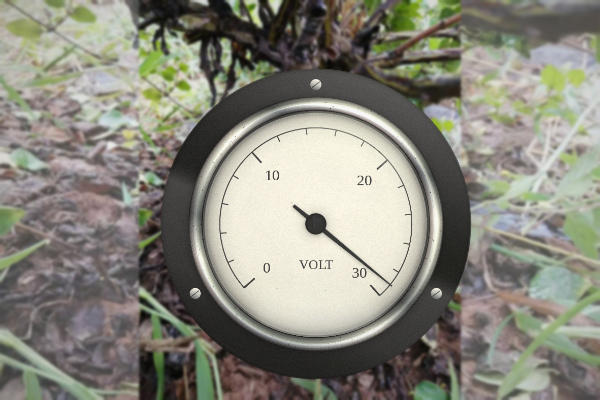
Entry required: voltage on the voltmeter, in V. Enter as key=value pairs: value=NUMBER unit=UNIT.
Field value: value=29 unit=V
